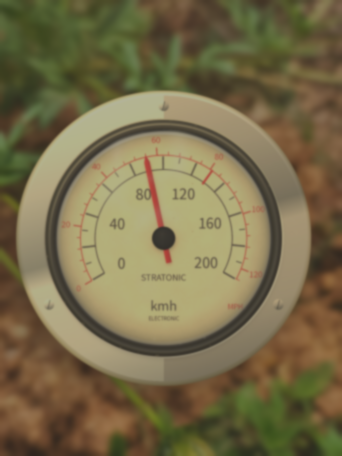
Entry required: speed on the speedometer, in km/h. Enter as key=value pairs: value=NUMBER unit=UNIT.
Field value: value=90 unit=km/h
